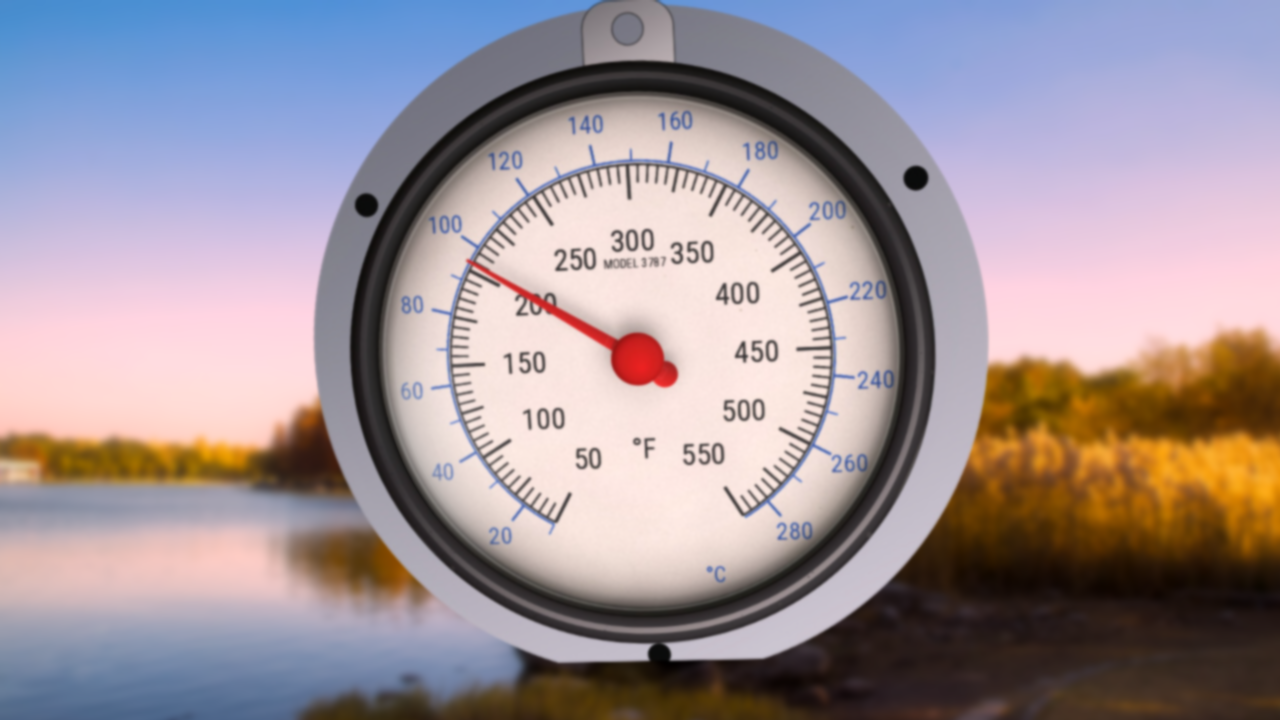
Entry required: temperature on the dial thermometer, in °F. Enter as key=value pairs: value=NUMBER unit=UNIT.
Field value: value=205 unit=°F
